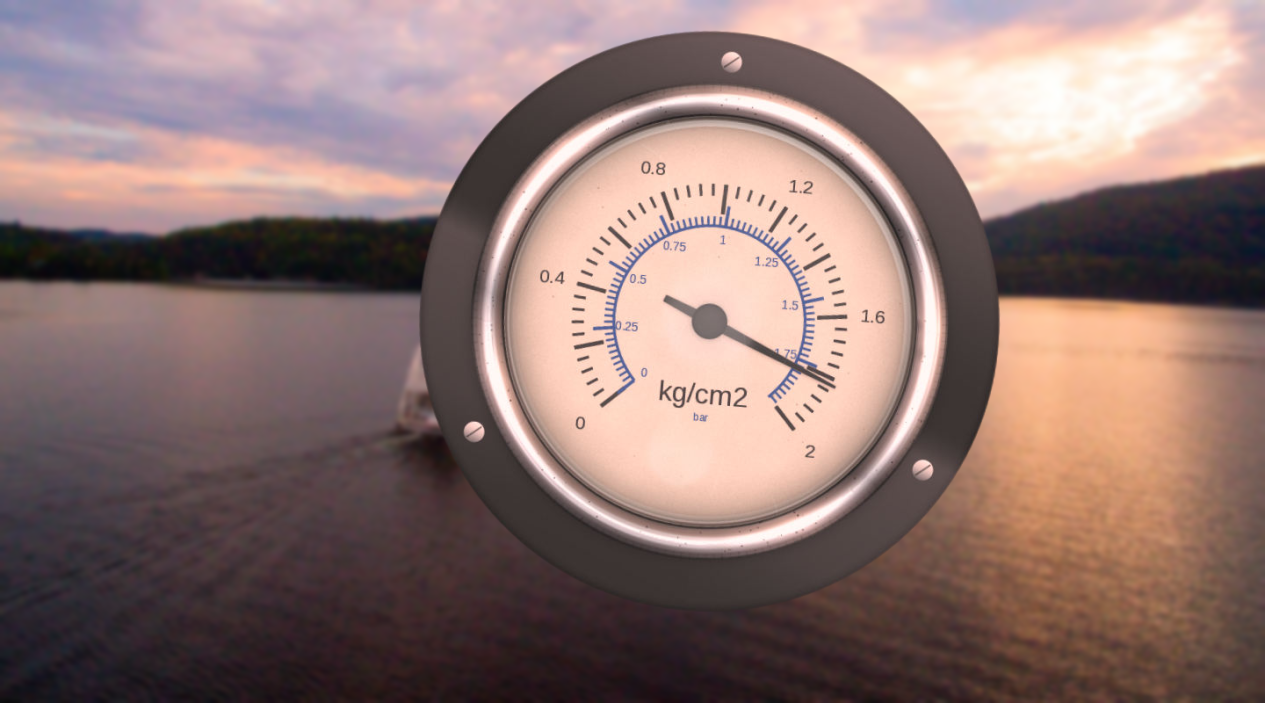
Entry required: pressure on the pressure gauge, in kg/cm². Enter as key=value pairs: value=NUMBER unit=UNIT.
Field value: value=1.82 unit=kg/cm²
